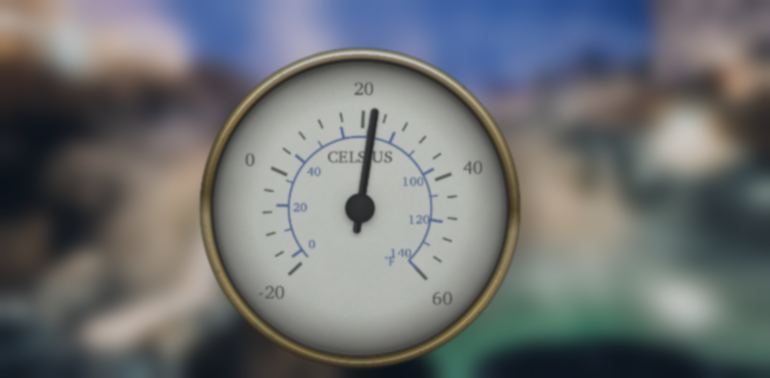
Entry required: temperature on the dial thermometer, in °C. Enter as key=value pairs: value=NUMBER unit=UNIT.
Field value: value=22 unit=°C
